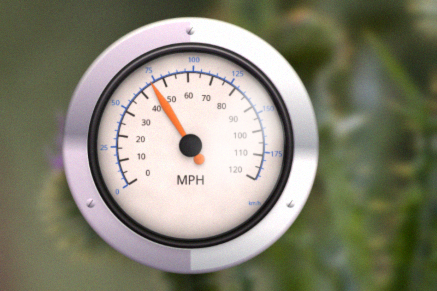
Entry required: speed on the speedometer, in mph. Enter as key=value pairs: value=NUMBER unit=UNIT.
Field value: value=45 unit=mph
